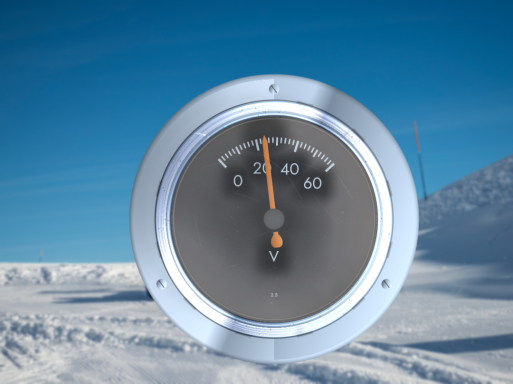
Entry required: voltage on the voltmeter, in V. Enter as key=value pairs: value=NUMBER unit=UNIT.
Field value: value=24 unit=V
